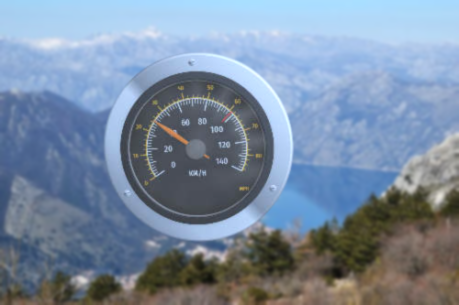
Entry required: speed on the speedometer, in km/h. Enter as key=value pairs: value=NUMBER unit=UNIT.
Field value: value=40 unit=km/h
